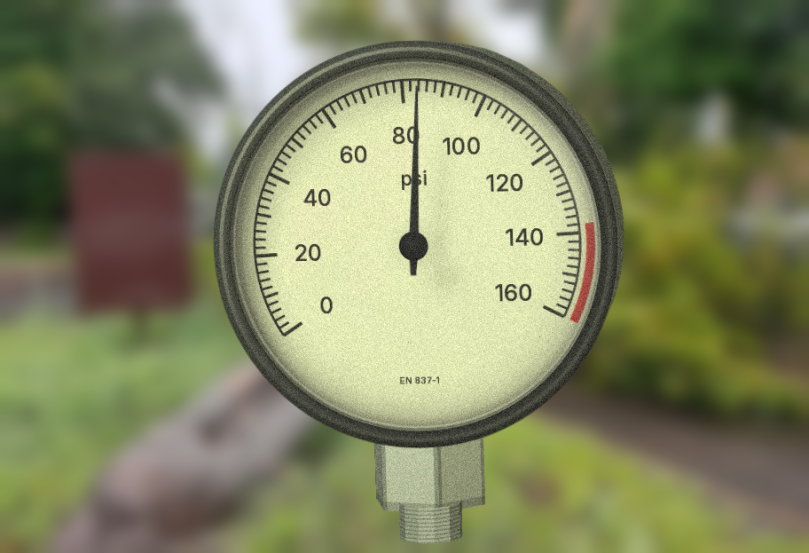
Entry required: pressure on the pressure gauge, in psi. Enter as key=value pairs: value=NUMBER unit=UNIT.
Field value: value=84 unit=psi
